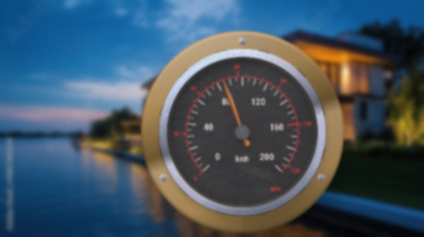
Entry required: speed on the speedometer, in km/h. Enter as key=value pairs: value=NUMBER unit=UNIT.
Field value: value=85 unit=km/h
